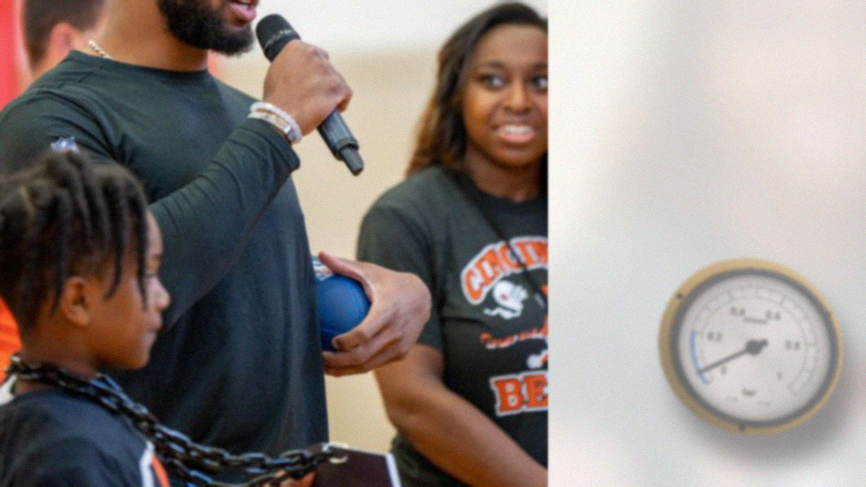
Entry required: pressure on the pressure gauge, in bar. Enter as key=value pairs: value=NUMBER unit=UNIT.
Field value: value=0.05 unit=bar
